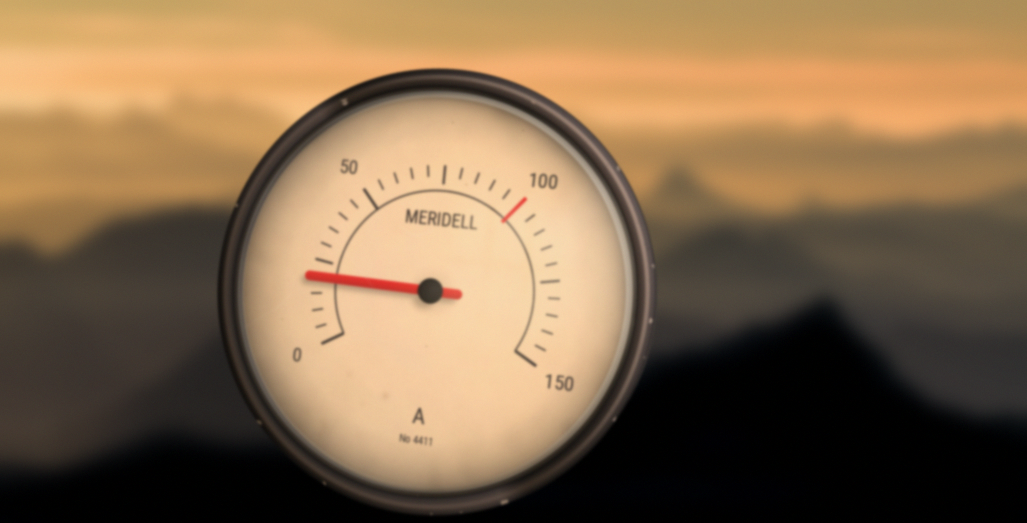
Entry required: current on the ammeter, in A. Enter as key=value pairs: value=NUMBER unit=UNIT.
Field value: value=20 unit=A
